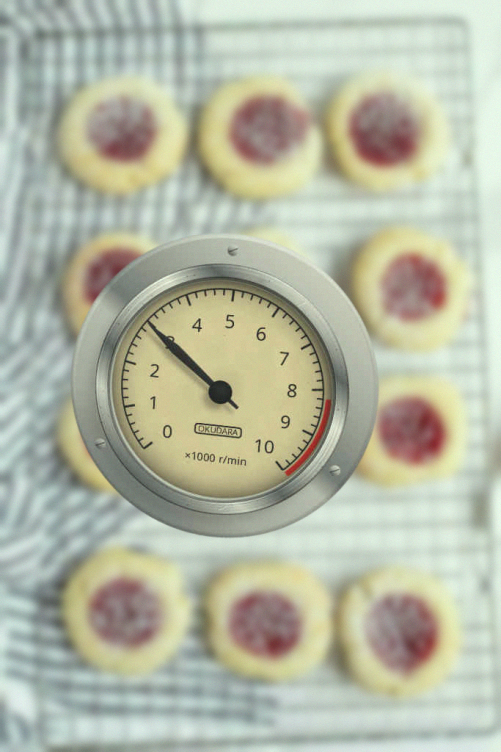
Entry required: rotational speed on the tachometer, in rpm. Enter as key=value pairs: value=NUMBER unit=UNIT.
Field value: value=3000 unit=rpm
